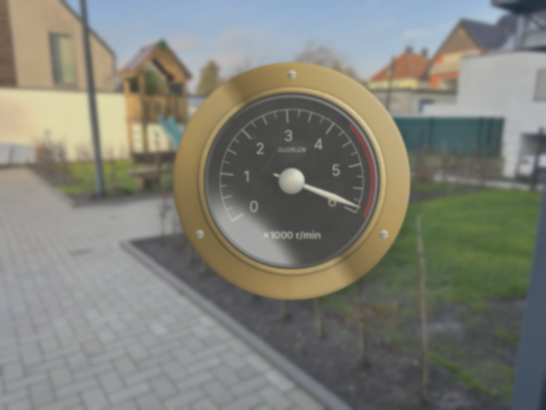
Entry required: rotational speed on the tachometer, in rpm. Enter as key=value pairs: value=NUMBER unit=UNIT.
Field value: value=5875 unit=rpm
